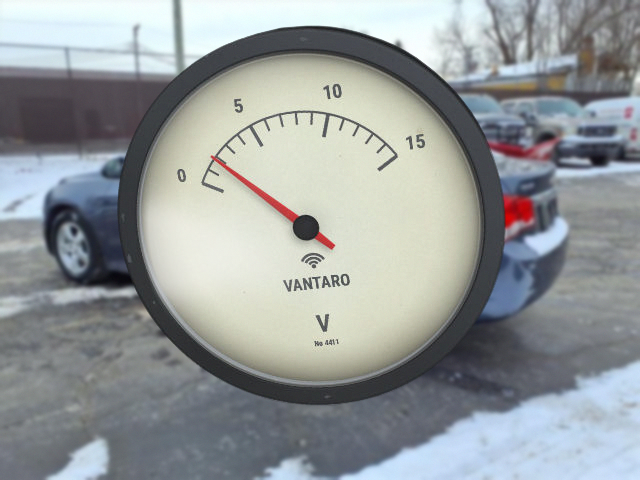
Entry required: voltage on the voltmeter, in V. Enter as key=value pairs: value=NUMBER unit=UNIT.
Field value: value=2 unit=V
